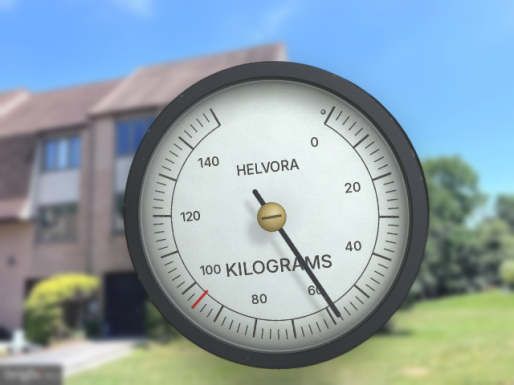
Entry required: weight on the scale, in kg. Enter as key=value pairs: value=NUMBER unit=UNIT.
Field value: value=58 unit=kg
